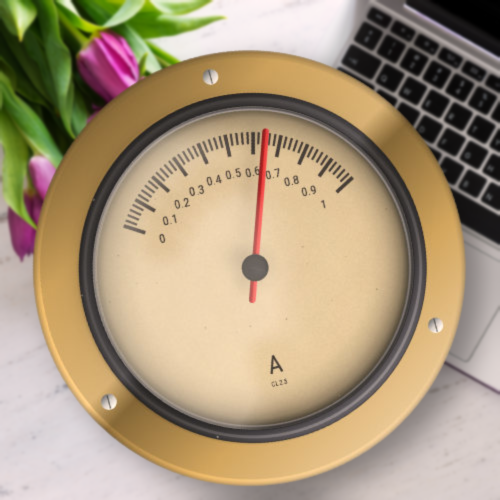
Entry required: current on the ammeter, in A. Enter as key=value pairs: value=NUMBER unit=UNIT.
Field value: value=0.64 unit=A
